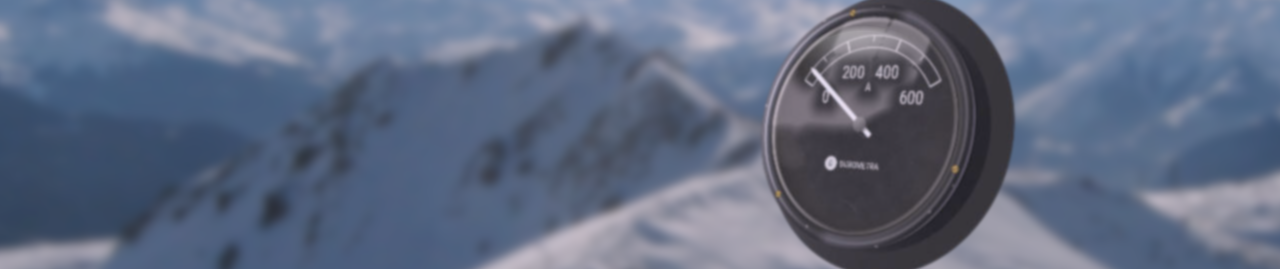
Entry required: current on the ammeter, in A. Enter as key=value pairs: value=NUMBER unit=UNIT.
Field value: value=50 unit=A
